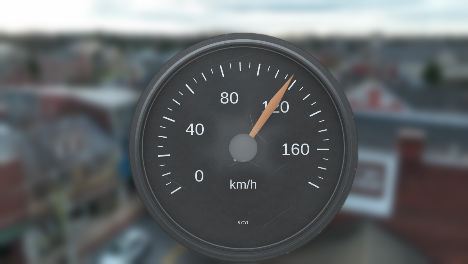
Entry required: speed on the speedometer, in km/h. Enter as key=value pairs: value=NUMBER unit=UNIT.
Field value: value=117.5 unit=km/h
